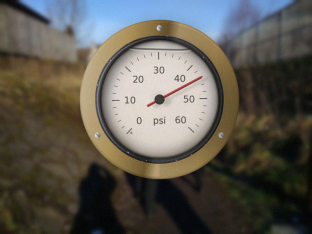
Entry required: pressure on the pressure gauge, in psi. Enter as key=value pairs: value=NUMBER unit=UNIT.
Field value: value=44 unit=psi
